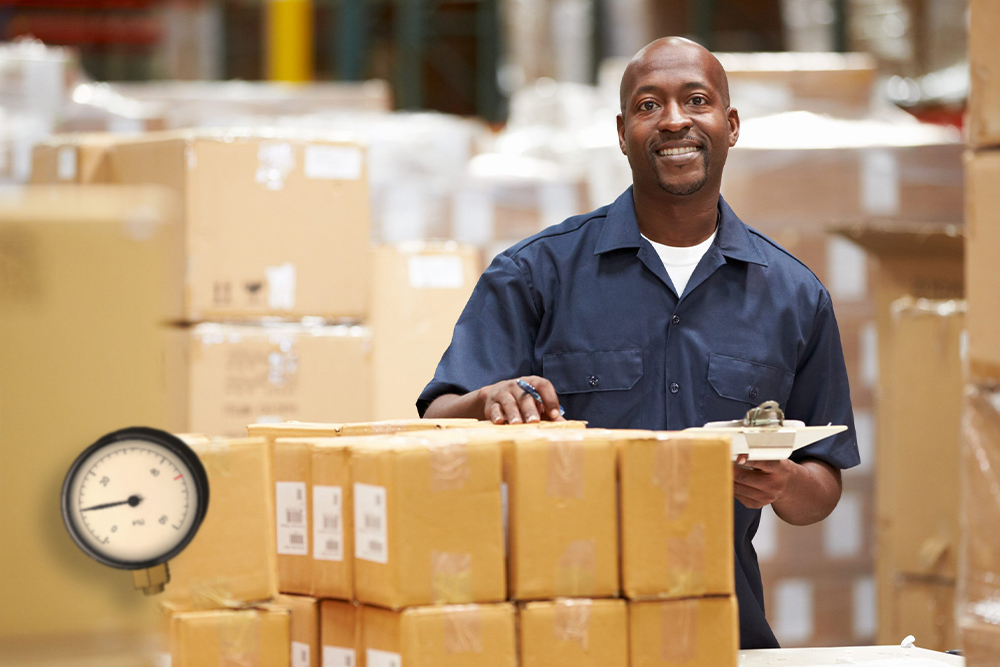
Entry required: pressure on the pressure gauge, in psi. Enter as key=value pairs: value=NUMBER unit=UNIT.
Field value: value=10 unit=psi
